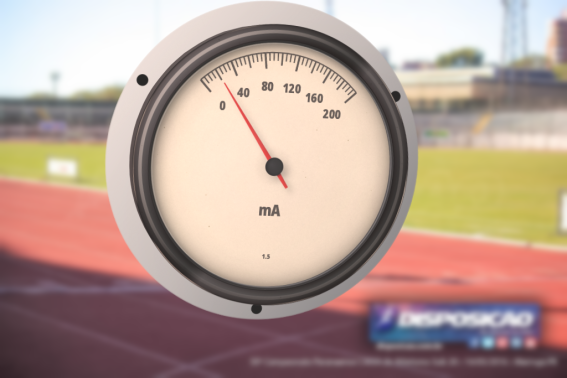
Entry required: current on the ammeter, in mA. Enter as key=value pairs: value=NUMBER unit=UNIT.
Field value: value=20 unit=mA
